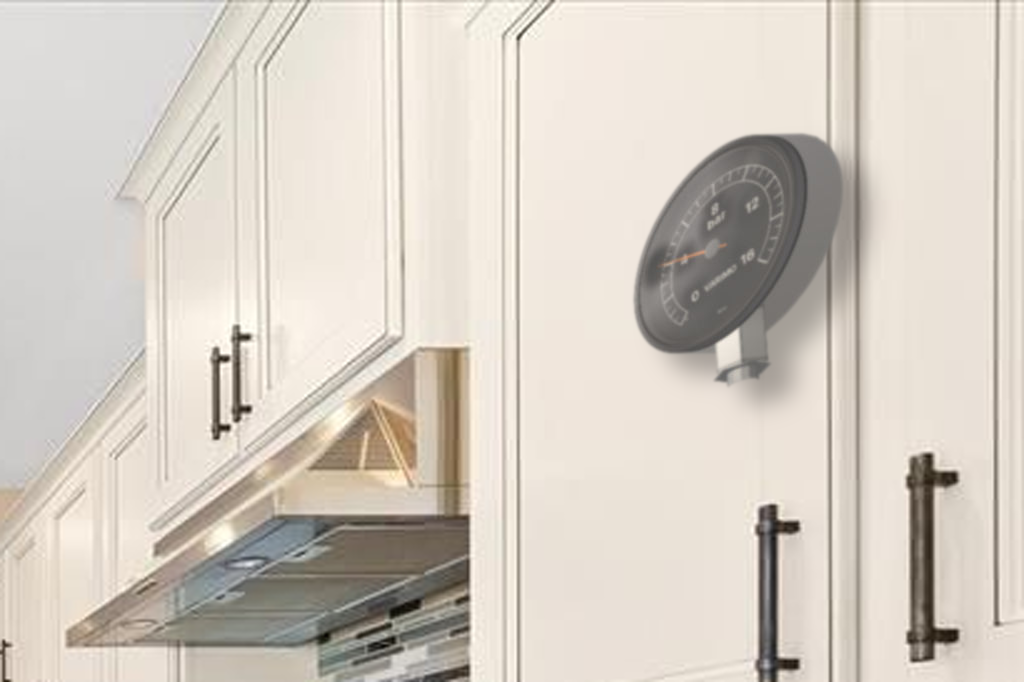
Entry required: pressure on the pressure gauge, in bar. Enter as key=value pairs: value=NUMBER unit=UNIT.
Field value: value=4 unit=bar
